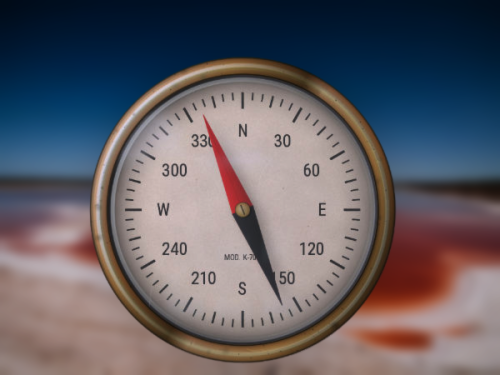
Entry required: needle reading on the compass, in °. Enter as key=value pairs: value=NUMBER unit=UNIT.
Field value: value=337.5 unit=°
